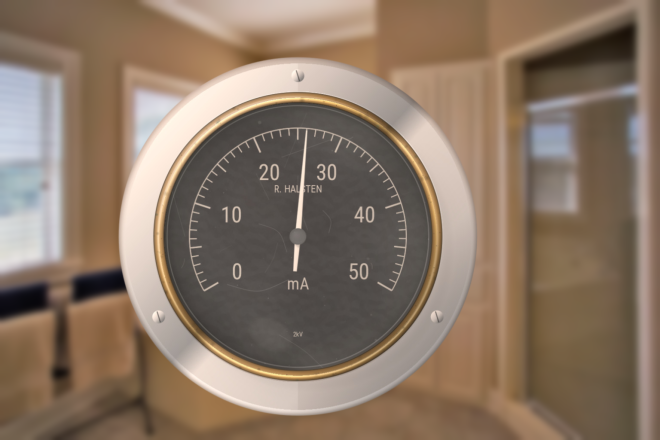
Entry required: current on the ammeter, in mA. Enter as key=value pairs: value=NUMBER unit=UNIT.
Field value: value=26 unit=mA
